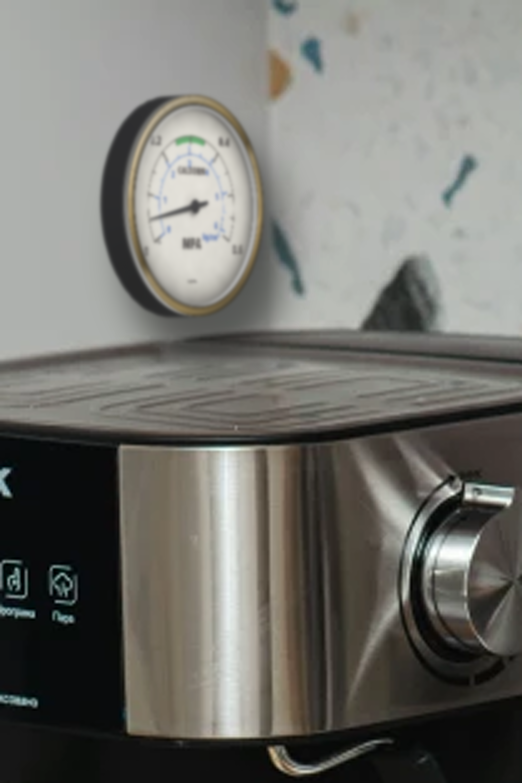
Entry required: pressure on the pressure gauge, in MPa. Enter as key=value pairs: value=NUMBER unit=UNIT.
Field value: value=0.05 unit=MPa
